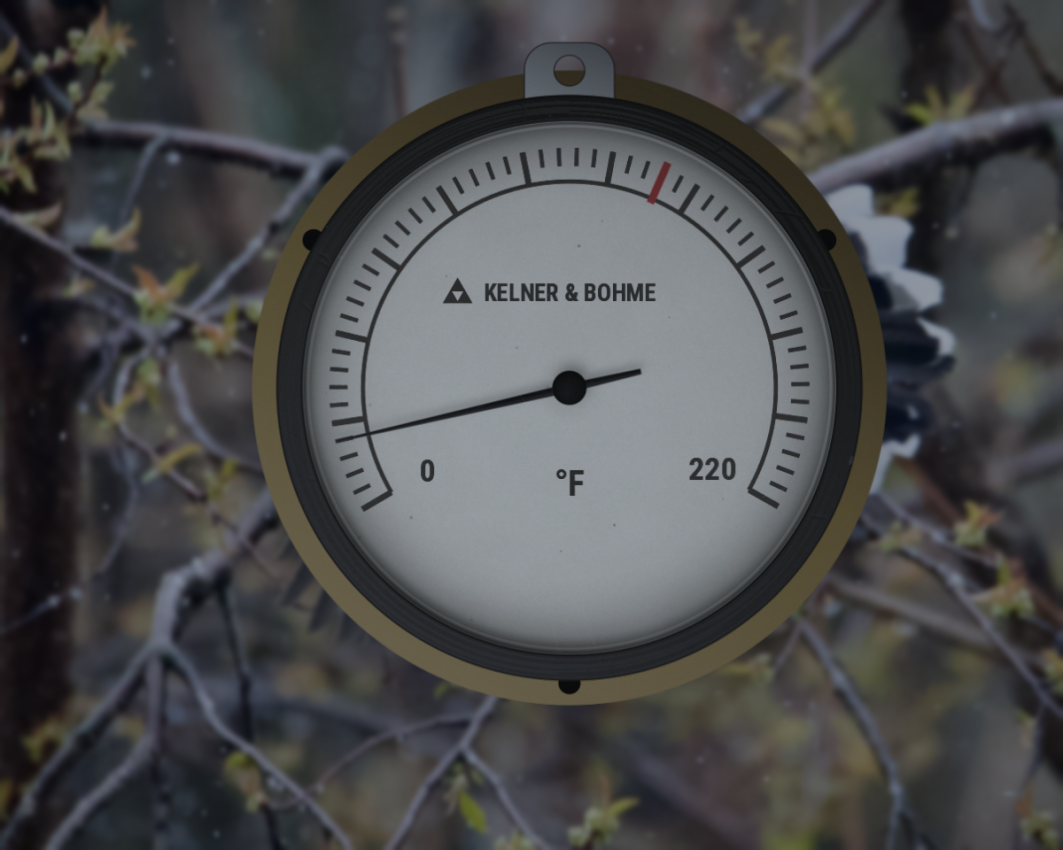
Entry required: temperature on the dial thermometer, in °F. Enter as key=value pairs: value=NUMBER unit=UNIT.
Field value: value=16 unit=°F
